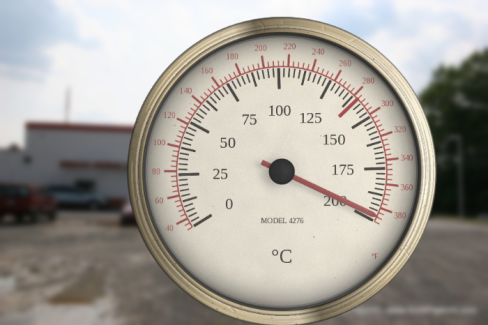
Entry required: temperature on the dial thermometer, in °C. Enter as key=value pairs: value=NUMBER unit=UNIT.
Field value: value=197.5 unit=°C
